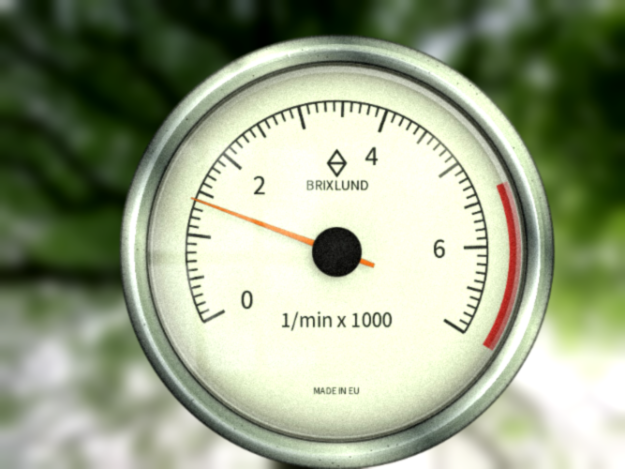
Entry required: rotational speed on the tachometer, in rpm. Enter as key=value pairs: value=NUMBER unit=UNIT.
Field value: value=1400 unit=rpm
